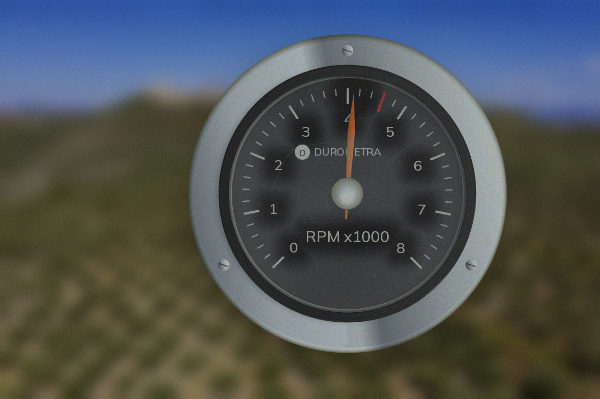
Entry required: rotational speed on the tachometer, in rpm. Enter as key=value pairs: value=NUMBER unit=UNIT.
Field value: value=4100 unit=rpm
